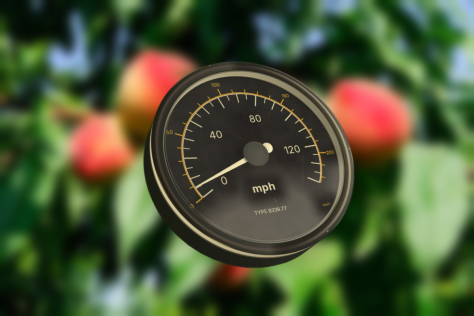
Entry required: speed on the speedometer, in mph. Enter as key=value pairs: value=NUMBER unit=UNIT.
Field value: value=5 unit=mph
